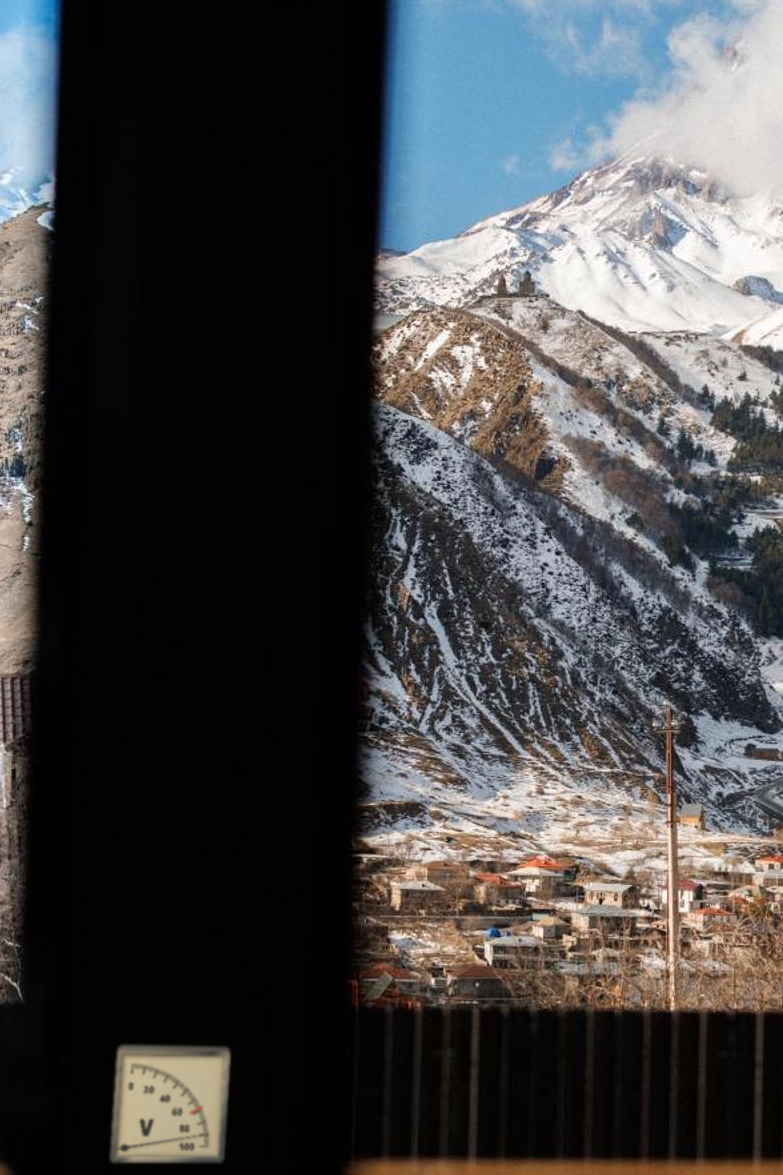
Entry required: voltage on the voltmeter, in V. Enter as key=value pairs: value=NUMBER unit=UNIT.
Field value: value=90 unit=V
